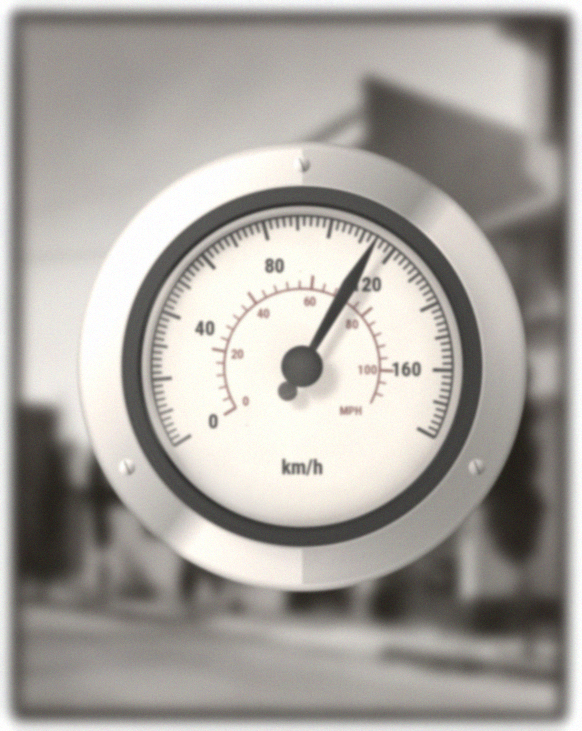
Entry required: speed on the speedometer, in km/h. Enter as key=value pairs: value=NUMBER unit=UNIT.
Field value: value=114 unit=km/h
